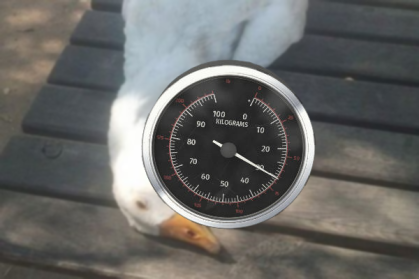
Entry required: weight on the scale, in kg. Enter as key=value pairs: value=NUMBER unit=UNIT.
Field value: value=30 unit=kg
